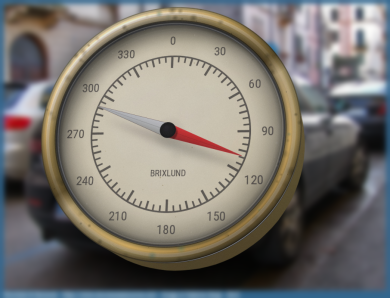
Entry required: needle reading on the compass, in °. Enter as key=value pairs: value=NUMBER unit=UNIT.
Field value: value=110 unit=°
